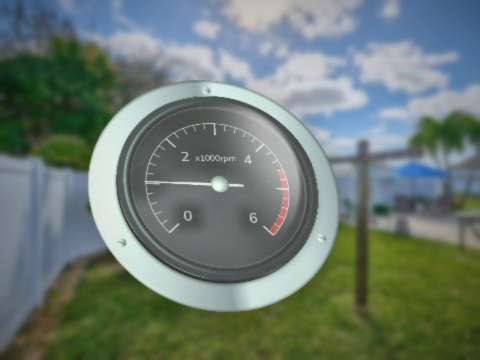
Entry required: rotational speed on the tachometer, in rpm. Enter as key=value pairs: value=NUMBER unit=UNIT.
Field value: value=1000 unit=rpm
